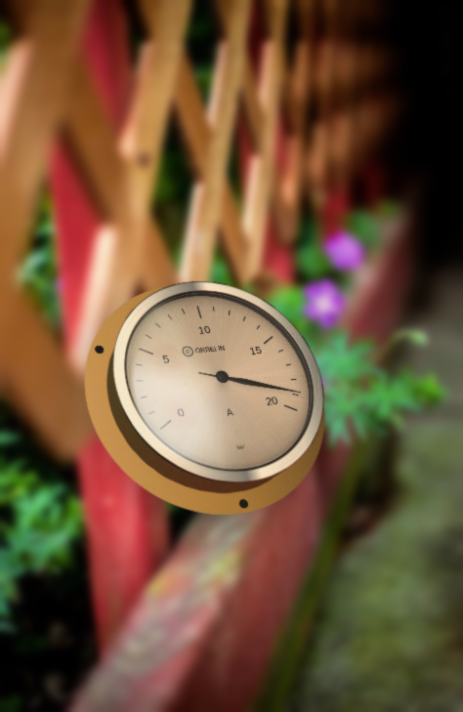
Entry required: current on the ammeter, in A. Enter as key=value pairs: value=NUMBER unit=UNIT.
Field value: value=19 unit=A
